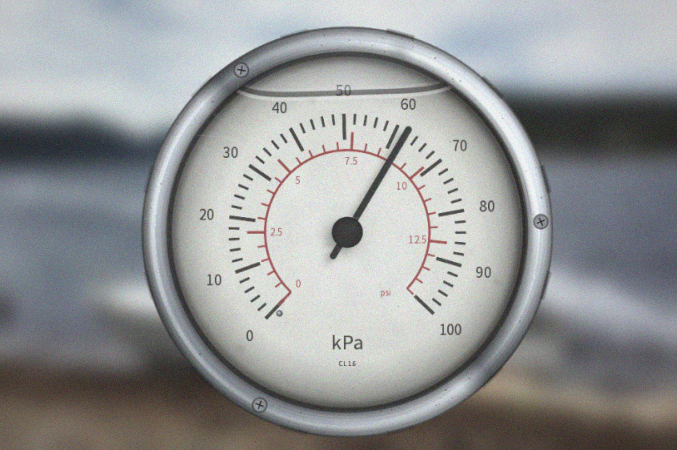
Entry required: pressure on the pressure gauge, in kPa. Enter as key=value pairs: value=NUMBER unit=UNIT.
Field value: value=62 unit=kPa
